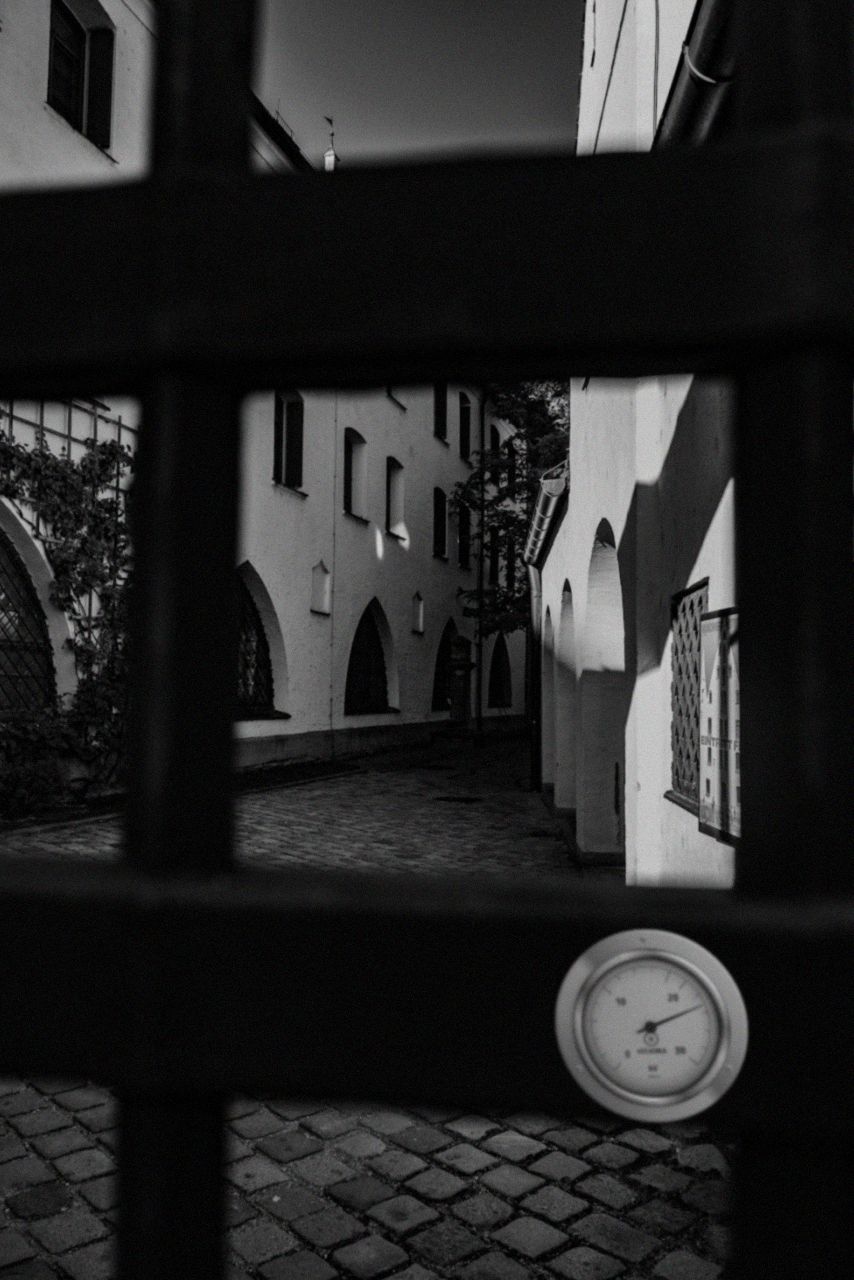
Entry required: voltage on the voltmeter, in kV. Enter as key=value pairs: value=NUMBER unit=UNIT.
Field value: value=23 unit=kV
